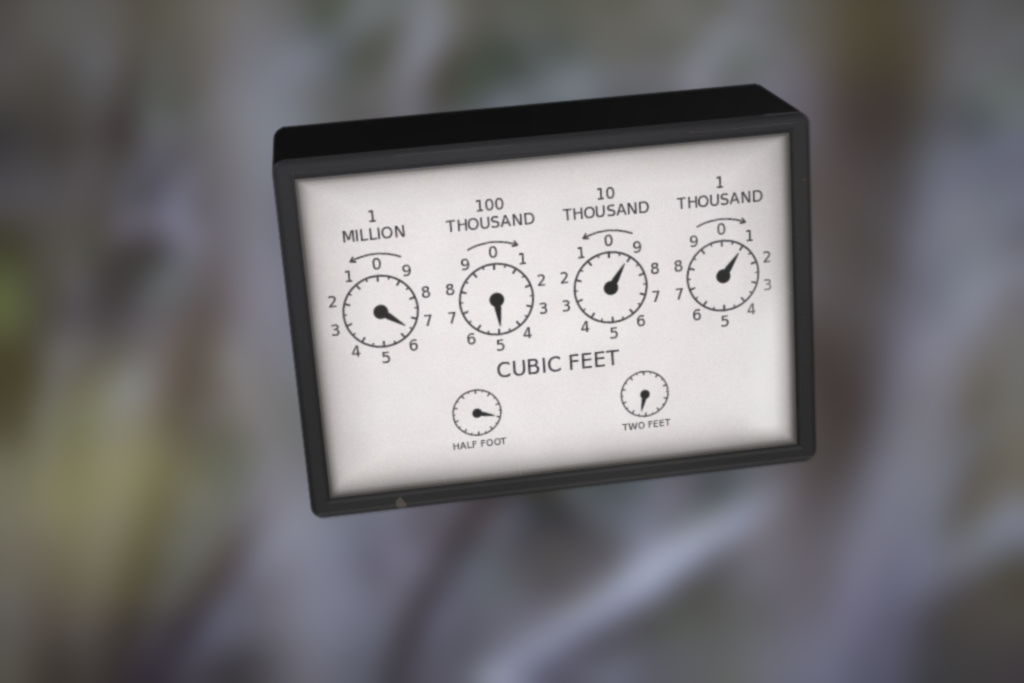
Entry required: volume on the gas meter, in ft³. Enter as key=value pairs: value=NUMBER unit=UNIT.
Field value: value=649100 unit=ft³
